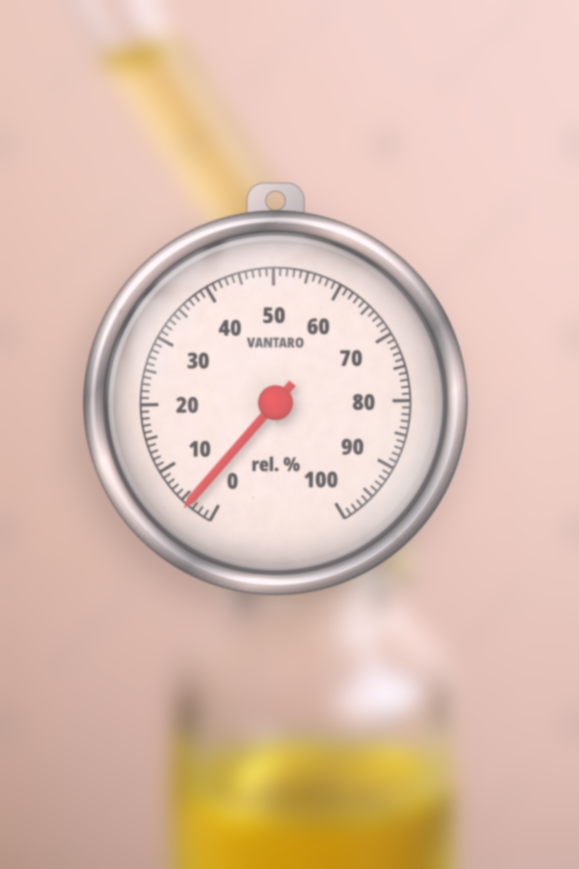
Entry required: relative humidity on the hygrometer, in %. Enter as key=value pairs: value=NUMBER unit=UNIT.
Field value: value=4 unit=%
